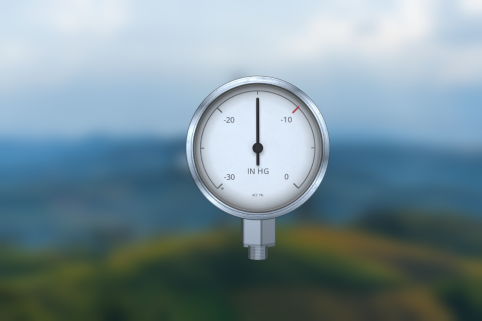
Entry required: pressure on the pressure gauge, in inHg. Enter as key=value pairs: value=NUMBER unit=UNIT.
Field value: value=-15 unit=inHg
